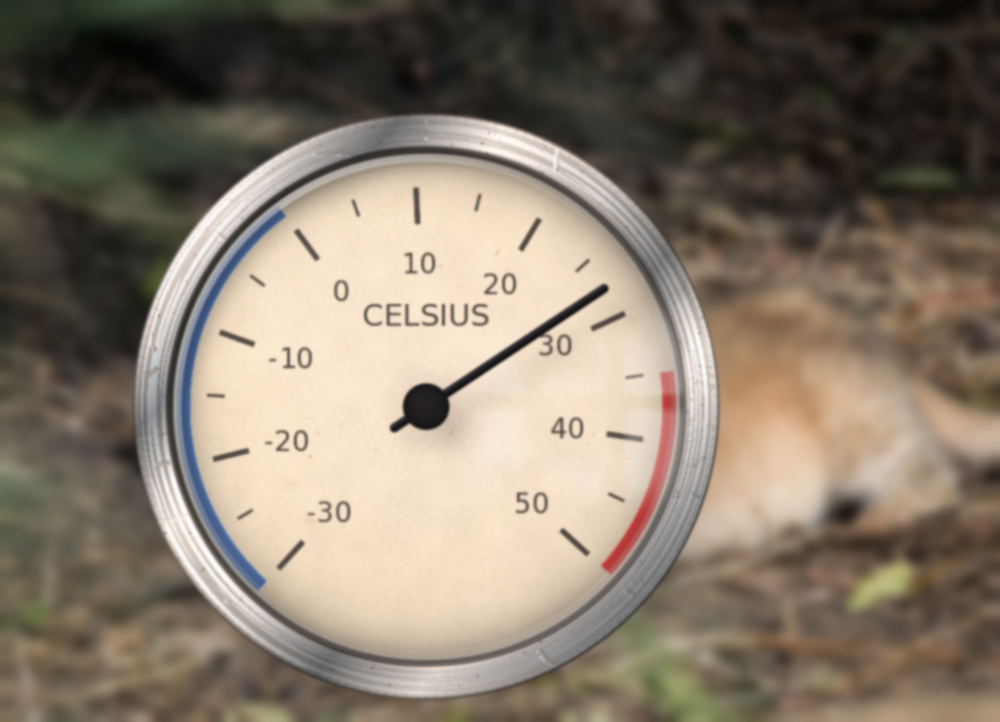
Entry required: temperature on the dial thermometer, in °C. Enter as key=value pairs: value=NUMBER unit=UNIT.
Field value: value=27.5 unit=°C
